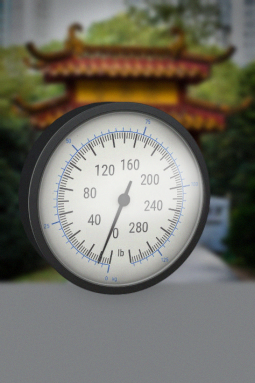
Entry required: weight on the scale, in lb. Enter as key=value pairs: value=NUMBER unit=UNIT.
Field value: value=10 unit=lb
